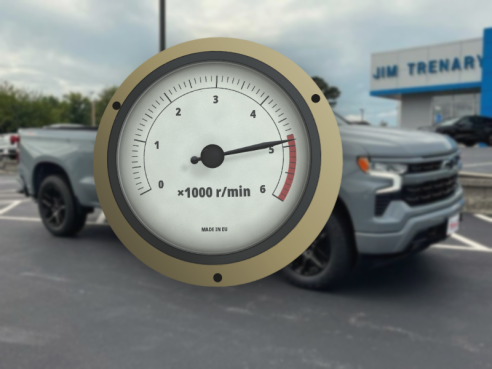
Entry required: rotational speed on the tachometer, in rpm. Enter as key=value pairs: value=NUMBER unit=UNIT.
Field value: value=4900 unit=rpm
